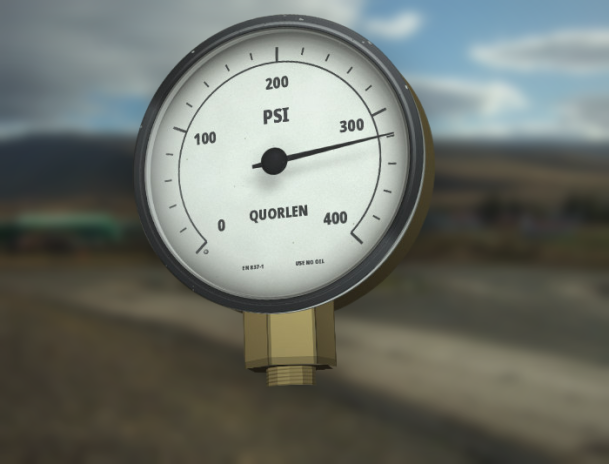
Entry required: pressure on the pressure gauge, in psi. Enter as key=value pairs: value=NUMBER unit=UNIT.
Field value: value=320 unit=psi
